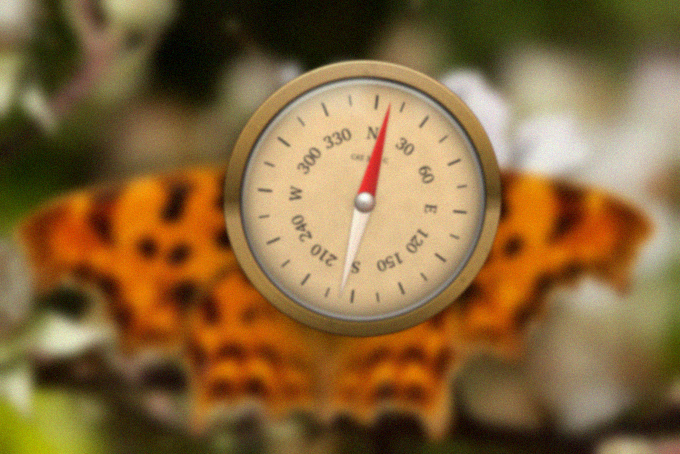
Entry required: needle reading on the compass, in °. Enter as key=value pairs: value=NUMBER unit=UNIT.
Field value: value=7.5 unit=°
